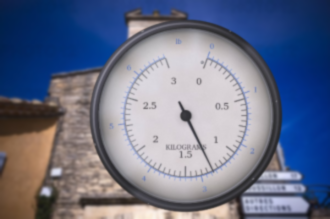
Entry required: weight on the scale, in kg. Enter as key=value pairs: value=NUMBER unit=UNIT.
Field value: value=1.25 unit=kg
